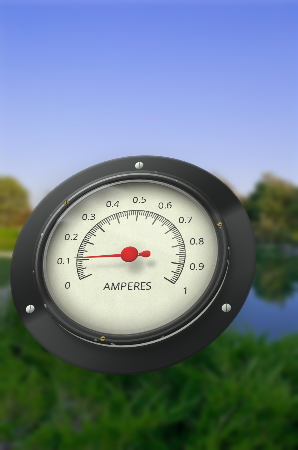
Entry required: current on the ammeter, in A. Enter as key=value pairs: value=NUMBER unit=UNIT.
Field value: value=0.1 unit=A
